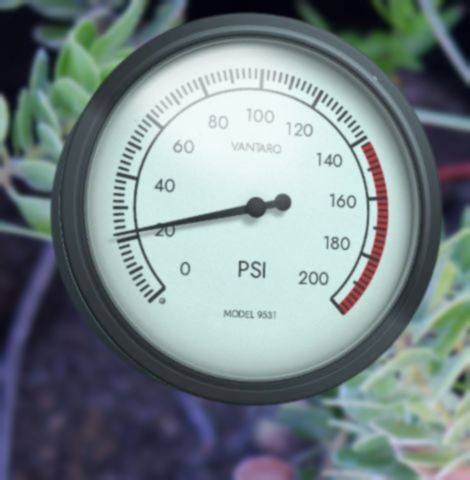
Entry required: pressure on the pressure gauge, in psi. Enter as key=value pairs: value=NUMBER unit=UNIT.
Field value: value=22 unit=psi
